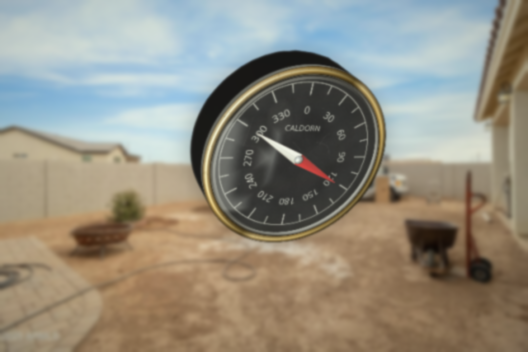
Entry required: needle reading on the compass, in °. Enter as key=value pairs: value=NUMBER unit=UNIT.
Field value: value=120 unit=°
